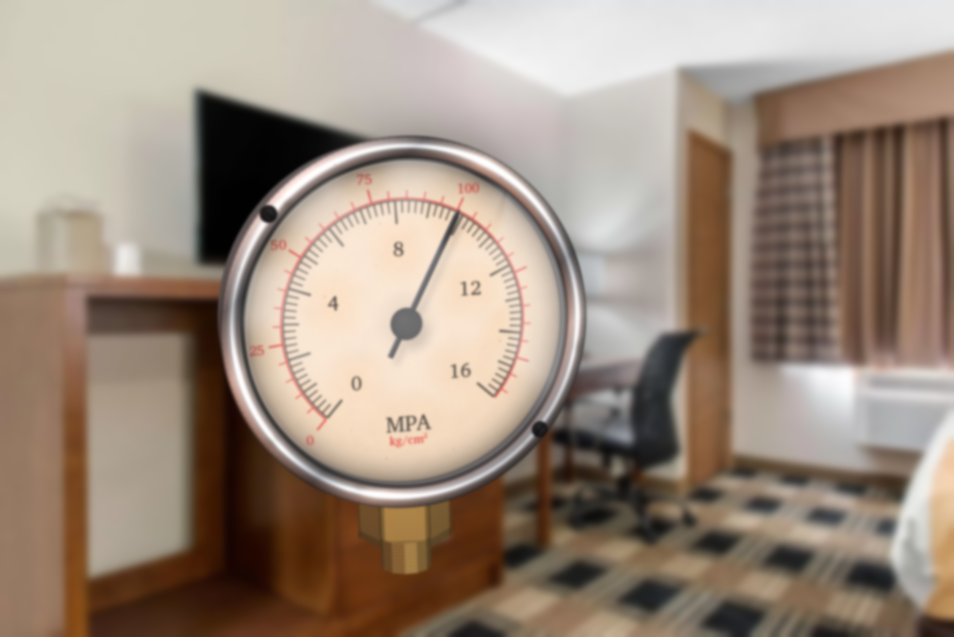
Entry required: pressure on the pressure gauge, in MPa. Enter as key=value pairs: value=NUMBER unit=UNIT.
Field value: value=9.8 unit=MPa
